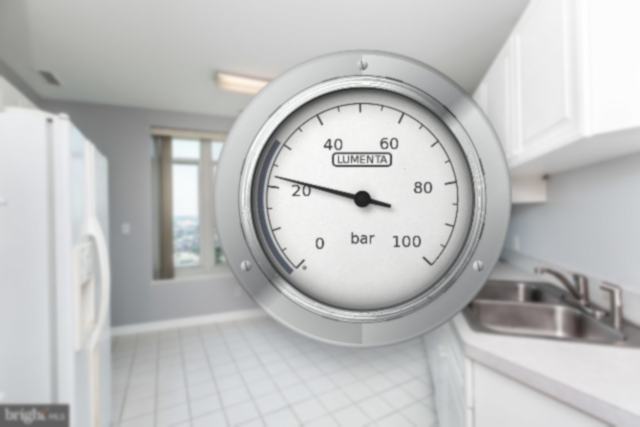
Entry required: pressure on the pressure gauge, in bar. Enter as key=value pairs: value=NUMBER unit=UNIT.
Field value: value=22.5 unit=bar
